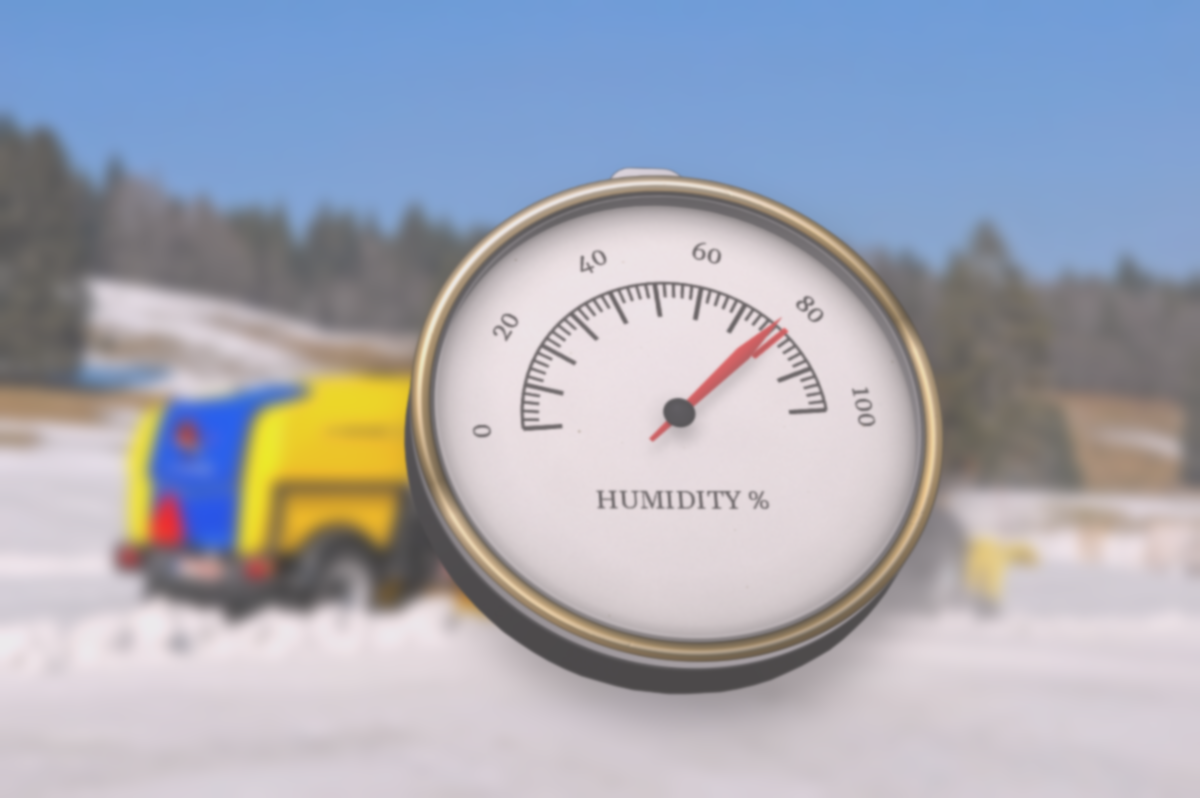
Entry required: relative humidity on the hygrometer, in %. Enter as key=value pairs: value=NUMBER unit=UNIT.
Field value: value=78 unit=%
